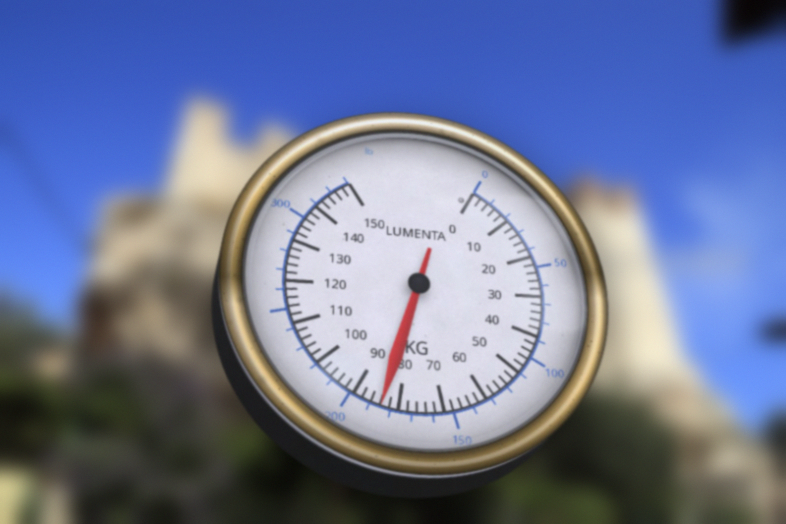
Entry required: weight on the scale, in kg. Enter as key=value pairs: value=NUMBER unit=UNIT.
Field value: value=84 unit=kg
